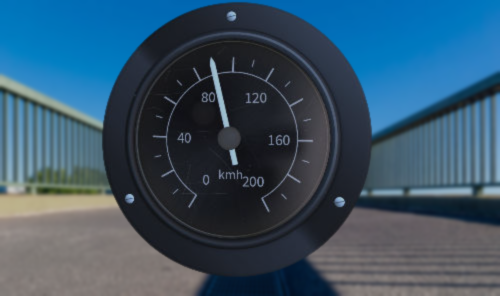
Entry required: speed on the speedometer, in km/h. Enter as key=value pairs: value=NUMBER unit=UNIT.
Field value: value=90 unit=km/h
